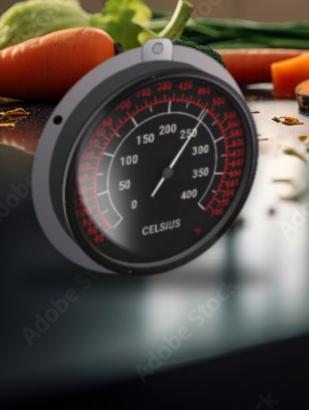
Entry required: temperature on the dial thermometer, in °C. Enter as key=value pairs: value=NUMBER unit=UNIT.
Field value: value=250 unit=°C
